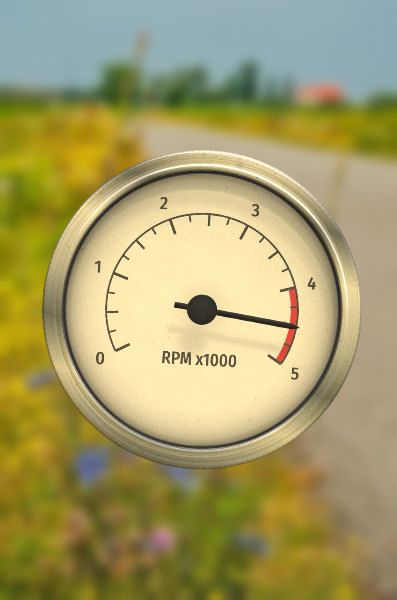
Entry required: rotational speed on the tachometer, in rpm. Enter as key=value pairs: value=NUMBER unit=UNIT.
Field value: value=4500 unit=rpm
